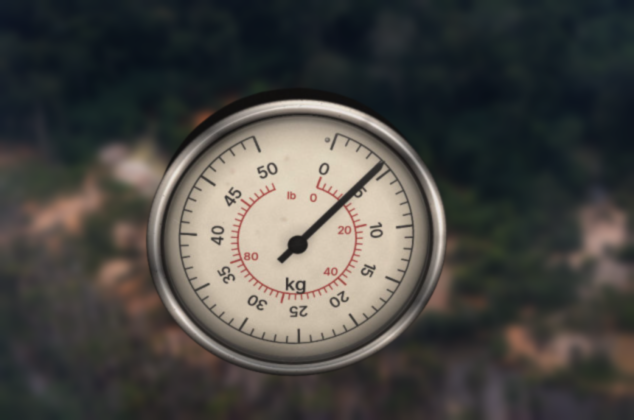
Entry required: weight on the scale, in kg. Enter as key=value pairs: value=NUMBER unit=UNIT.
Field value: value=4 unit=kg
